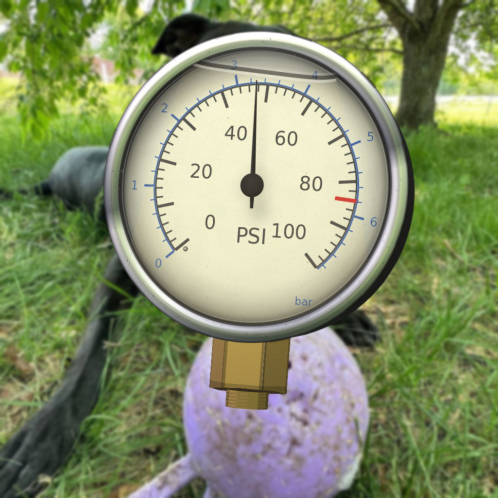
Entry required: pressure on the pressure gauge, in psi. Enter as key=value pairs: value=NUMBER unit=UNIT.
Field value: value=48 unit=psi
